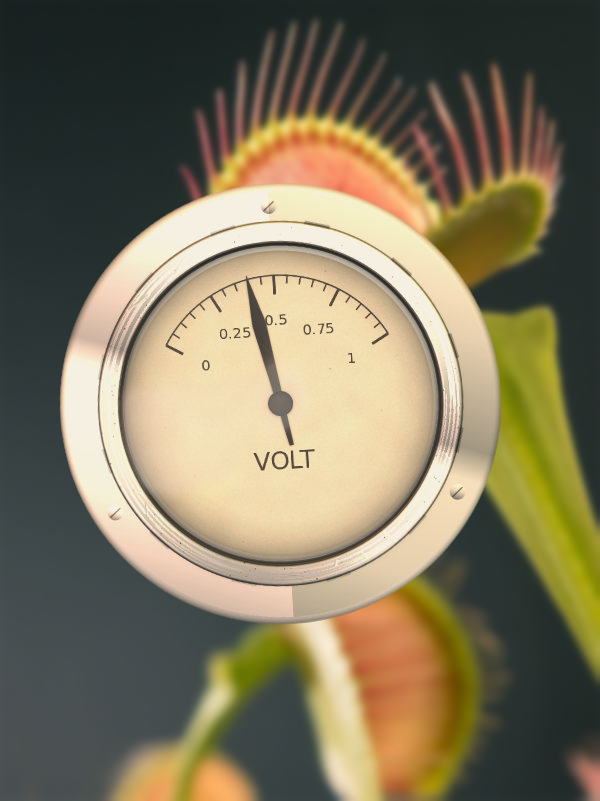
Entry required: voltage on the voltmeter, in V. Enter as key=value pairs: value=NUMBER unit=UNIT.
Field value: value=0.4 unit=V
